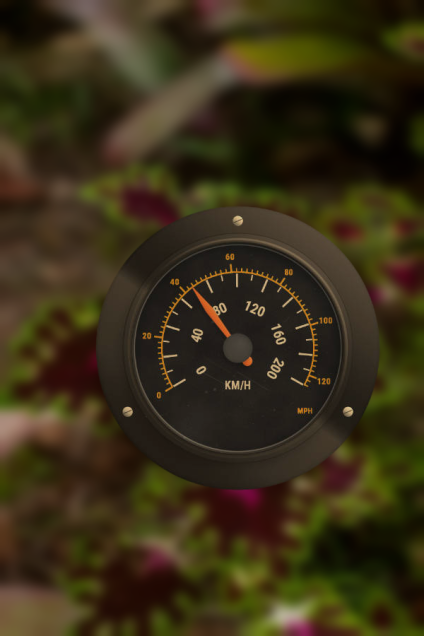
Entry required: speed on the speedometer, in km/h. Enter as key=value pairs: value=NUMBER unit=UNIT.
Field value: value=70 unit=km/h
